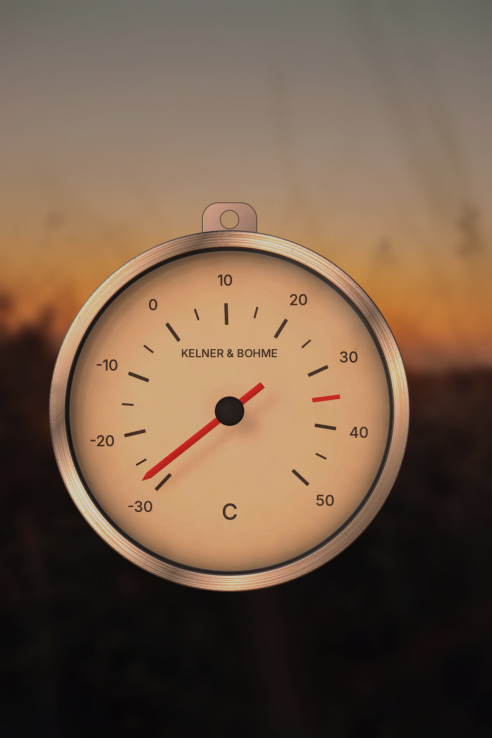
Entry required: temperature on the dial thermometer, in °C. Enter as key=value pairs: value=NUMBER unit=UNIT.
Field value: value=-27.5 unit=°C
